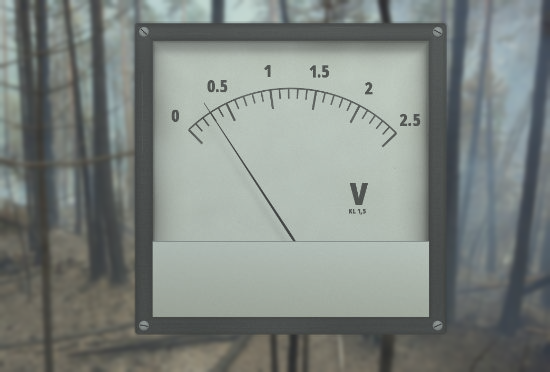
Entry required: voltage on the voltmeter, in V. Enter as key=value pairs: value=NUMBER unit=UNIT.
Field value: value=0.3 unit=V
